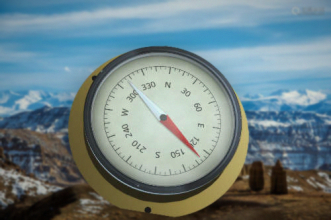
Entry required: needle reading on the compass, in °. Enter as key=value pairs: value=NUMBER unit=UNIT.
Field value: value=130 unit=°
